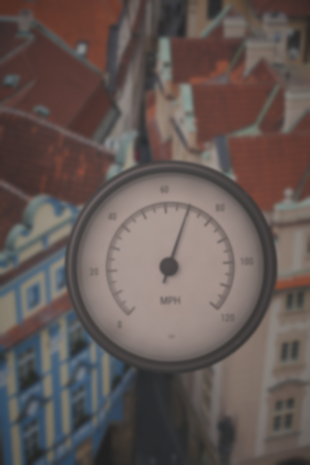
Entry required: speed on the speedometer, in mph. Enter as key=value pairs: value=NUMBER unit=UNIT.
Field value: value=70 unit=mph
